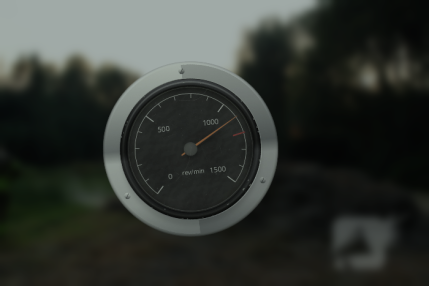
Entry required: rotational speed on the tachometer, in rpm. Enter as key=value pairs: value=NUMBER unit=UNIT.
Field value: value=1100 unit=rpm
